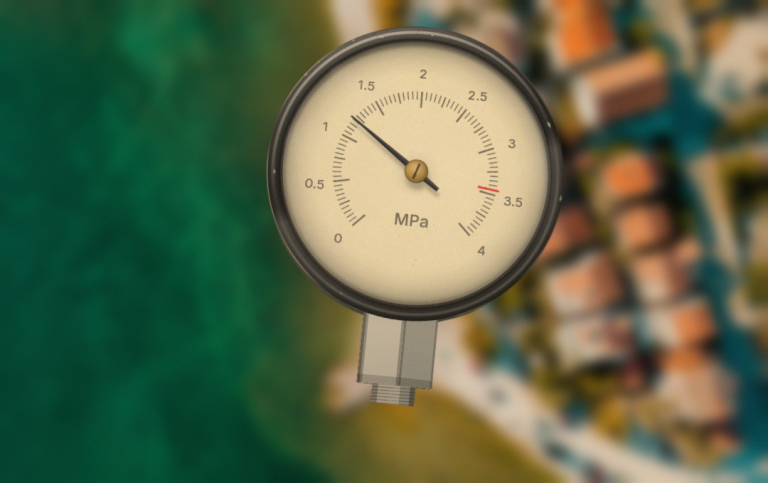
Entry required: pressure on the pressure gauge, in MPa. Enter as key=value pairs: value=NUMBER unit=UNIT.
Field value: value=1.2 unit=MPa
